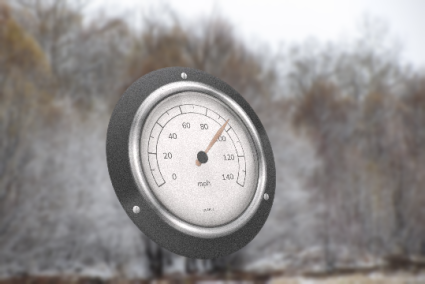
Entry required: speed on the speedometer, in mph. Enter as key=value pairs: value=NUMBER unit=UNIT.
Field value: value=95 unit=mph
